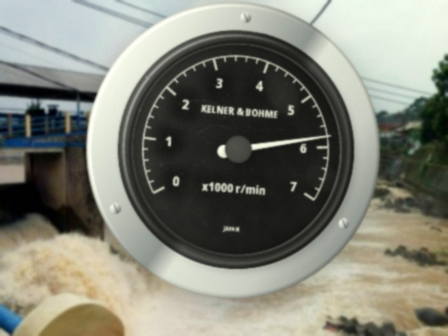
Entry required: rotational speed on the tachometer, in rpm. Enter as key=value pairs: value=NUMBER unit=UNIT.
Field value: value=5800 unit=rpm
